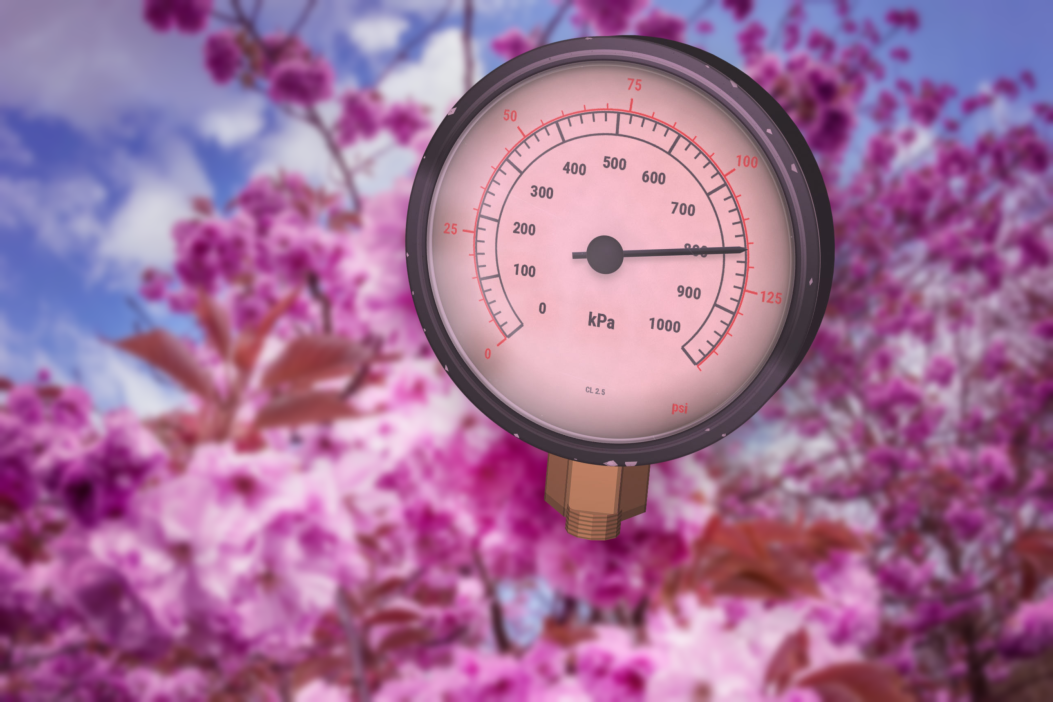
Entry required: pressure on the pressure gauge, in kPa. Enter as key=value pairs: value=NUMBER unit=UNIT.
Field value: value=800 unit=kPa
